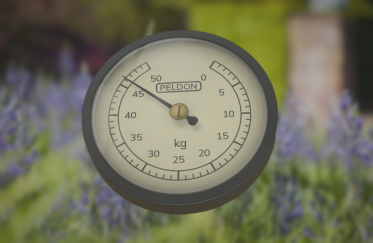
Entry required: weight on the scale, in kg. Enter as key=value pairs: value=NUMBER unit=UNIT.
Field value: value=46 unit=kg
